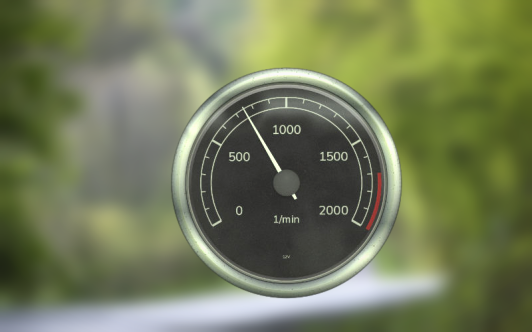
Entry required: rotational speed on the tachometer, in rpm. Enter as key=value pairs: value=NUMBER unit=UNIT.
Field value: value=750 unit=rpm
